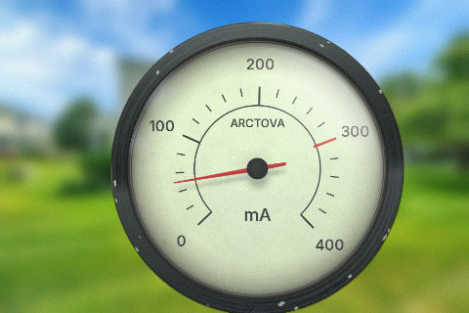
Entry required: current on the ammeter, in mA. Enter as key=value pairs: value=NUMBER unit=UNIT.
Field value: value=50 unit=mA
